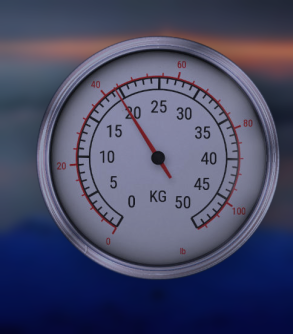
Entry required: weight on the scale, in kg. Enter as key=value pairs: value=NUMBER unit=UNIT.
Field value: value=19.5 unit=kg
